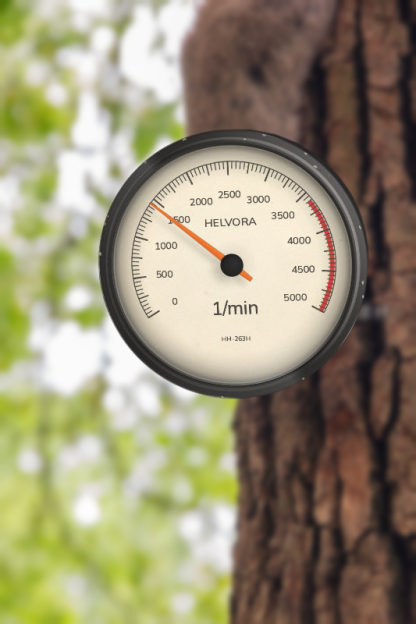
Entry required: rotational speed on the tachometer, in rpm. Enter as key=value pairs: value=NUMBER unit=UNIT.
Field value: value=1450 unit=rpm
